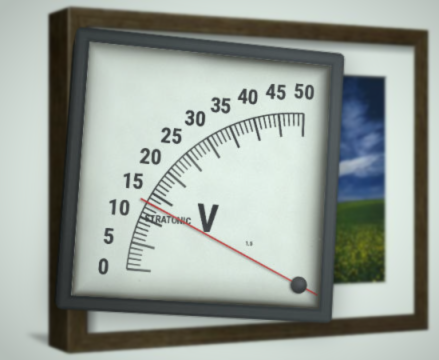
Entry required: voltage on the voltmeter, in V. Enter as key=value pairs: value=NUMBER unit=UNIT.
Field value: value=13 unit=V
